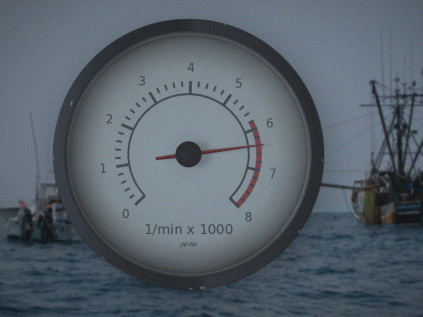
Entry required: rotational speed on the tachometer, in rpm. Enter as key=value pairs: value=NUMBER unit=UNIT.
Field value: value=6400 unit=rpm
